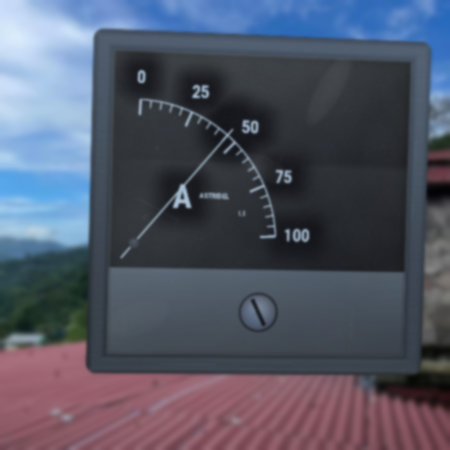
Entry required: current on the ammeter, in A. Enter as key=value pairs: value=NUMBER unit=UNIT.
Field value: value=45 unit=A
